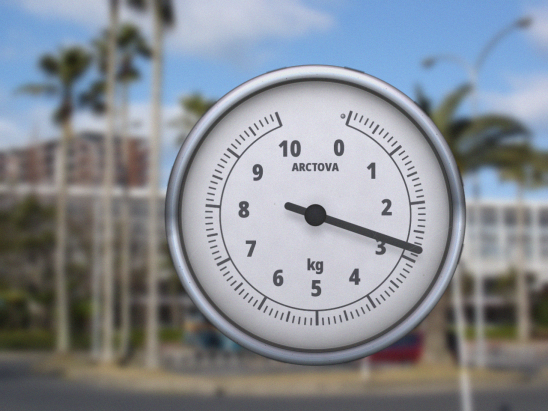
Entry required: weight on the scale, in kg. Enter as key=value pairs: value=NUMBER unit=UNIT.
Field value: value=2.8 unit=kg
